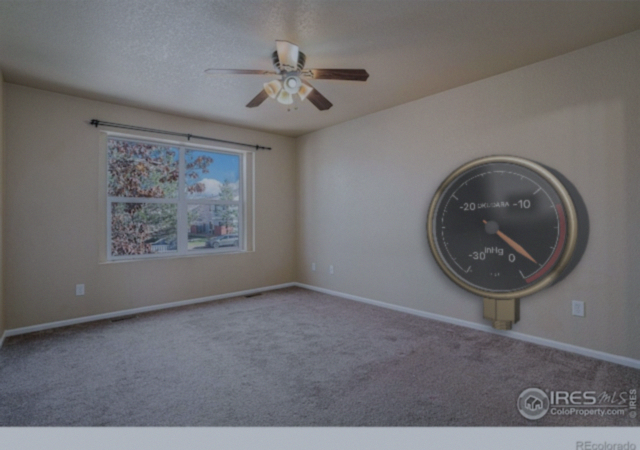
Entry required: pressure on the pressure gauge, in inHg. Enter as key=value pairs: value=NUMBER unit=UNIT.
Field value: value=-2 unit=inHg
